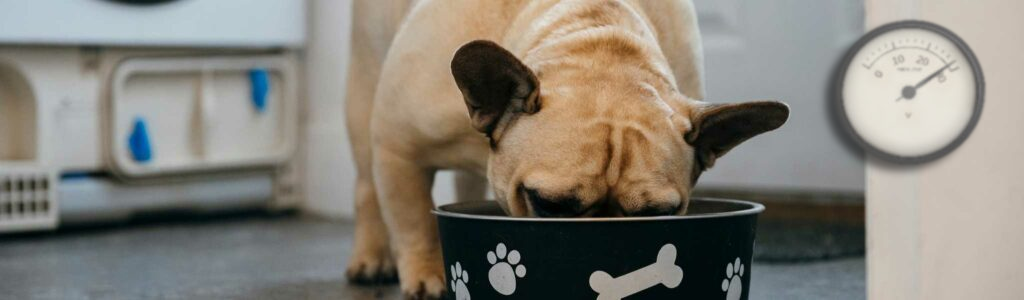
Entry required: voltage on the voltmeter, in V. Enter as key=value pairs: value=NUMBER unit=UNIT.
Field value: value=28 unit=V
